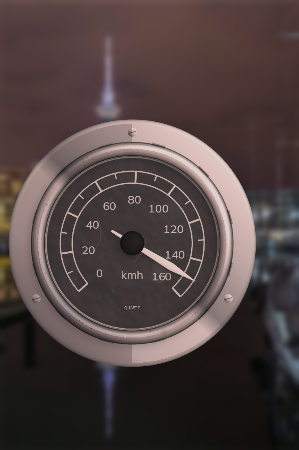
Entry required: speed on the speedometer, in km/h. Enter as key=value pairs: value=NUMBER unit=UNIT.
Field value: value=150 unit=km/h
